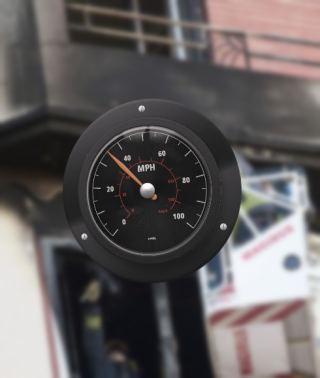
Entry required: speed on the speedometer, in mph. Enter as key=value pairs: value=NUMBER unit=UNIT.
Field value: value=35 unit=mph
